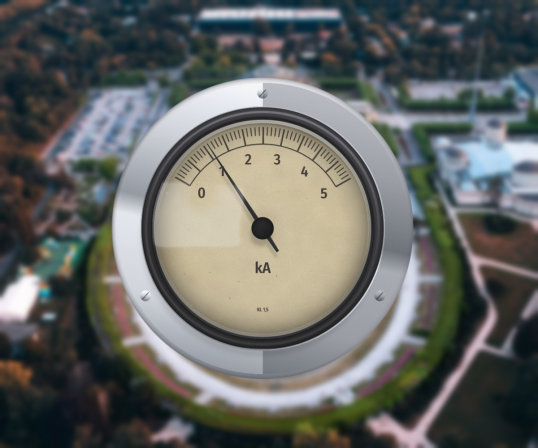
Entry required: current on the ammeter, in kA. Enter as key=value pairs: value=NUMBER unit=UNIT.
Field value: value=1.1 unit=kA
